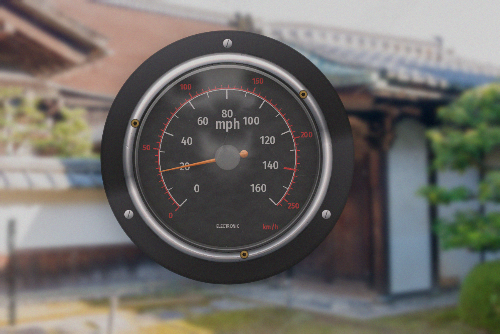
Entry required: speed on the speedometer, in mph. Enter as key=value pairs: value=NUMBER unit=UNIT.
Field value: value=20 unit=mph
